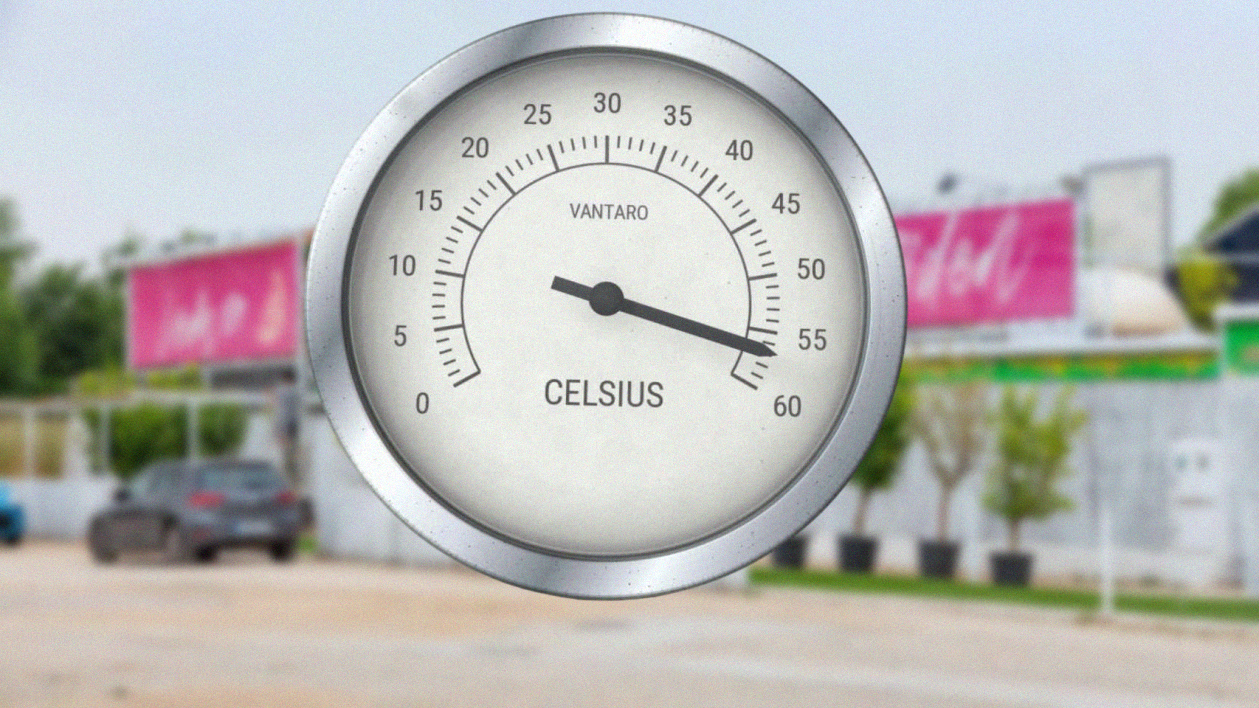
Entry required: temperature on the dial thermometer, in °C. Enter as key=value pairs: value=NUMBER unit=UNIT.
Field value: value=57 unit=°C
